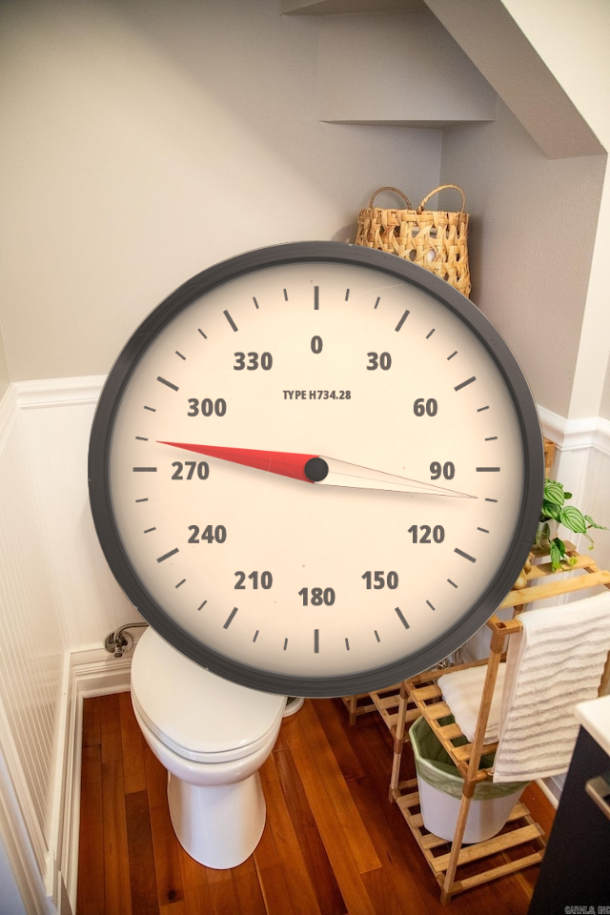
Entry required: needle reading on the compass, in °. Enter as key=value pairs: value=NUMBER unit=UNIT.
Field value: value=280 unit=°
